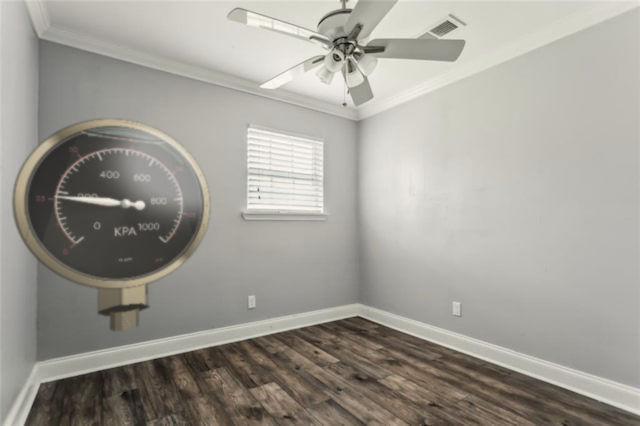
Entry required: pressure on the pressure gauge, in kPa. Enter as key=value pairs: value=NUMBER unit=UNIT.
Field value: value=180 unit=kPa
